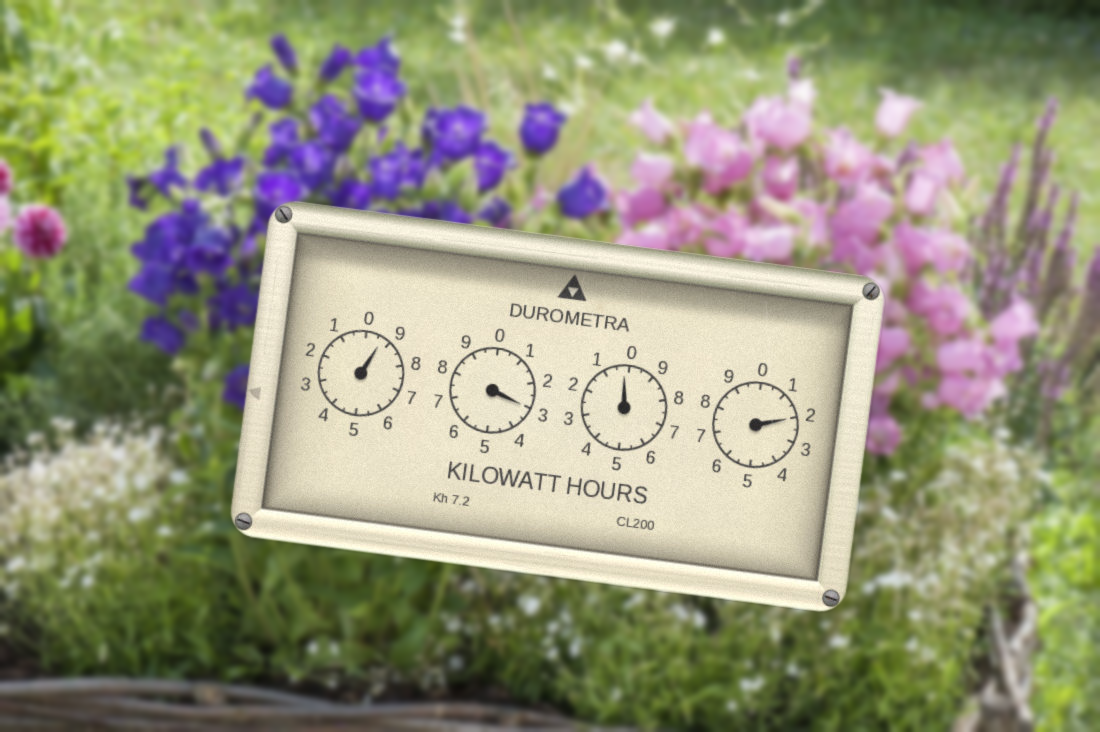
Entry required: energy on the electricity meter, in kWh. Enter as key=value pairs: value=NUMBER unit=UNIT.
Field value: value=9302 unit=kWh
